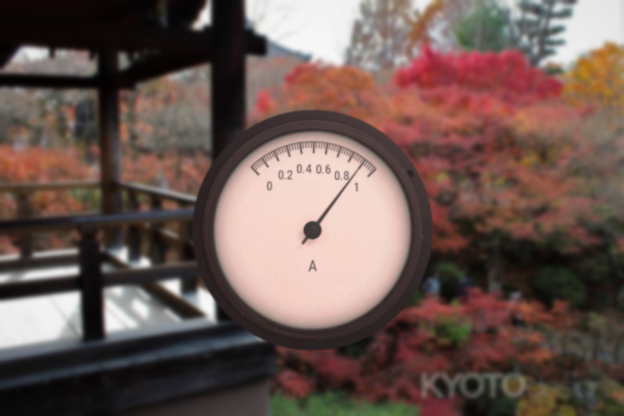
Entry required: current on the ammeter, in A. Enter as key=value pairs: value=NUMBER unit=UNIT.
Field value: value=0.9 unit=A
